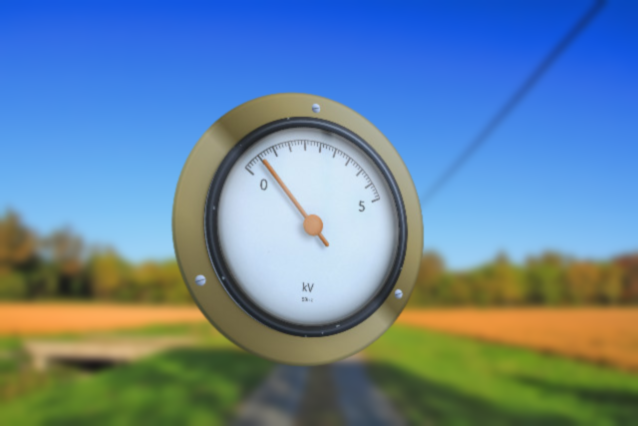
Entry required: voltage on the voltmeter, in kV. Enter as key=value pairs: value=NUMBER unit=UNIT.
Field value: value=0.5 unit=kV
